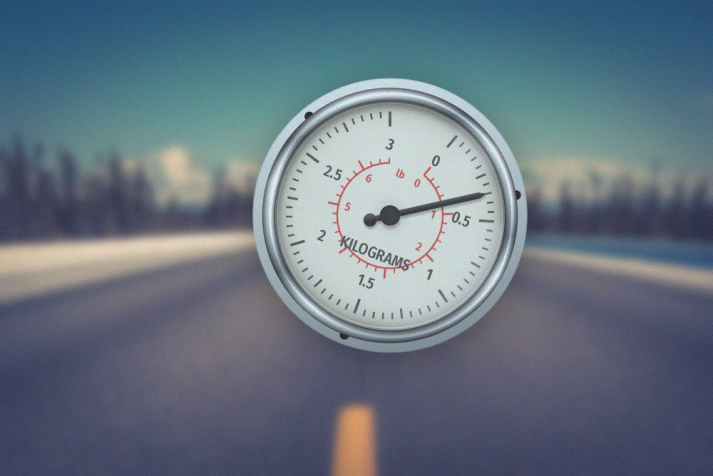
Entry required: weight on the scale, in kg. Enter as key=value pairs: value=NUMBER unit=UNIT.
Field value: value=0.35 unit=kg
